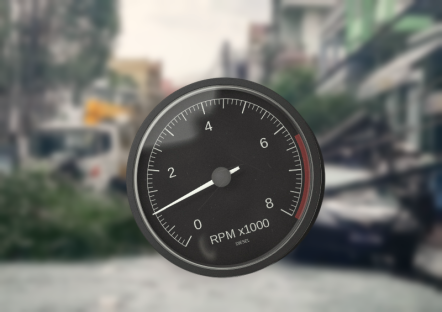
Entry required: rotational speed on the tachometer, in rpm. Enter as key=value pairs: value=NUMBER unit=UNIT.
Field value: value=1000 unit=rpm
